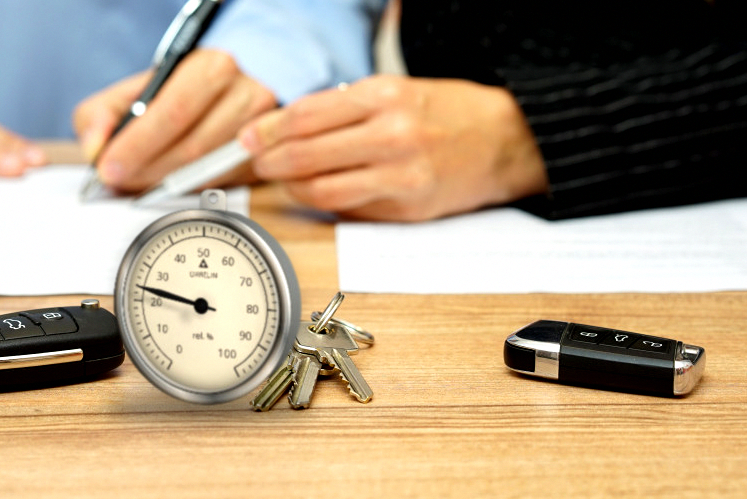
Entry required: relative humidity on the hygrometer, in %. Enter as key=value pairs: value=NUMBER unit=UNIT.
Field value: value=24 unit=%
